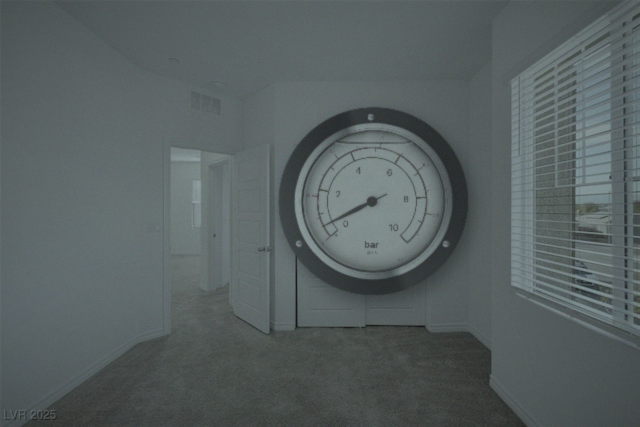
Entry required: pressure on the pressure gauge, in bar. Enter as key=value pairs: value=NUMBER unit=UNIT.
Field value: value=0.5 unit=bar
